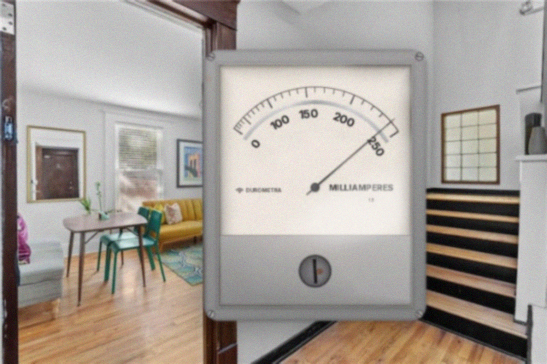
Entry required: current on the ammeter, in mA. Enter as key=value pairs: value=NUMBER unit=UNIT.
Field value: value=240 unit=mA
